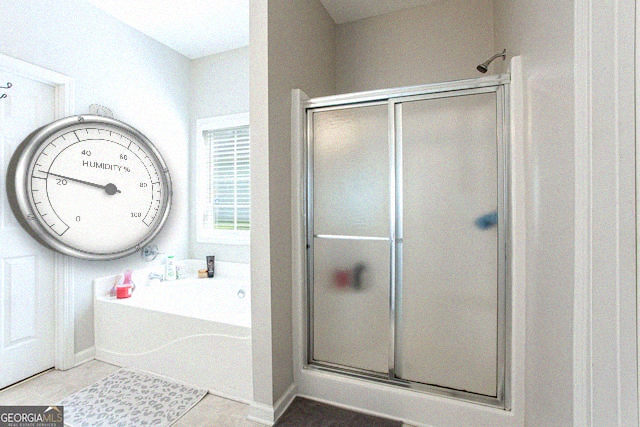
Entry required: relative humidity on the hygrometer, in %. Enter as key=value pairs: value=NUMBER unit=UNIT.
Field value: value=22 unit=%
